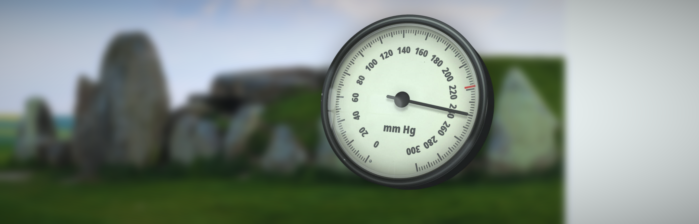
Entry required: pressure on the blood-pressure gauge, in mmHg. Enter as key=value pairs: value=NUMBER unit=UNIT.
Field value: value=240 unit=mmHg
